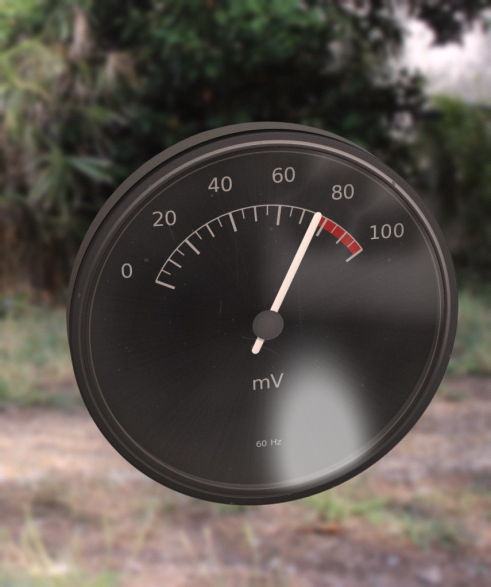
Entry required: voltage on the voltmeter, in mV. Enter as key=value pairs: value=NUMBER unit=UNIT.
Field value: value=75 unit=mV
